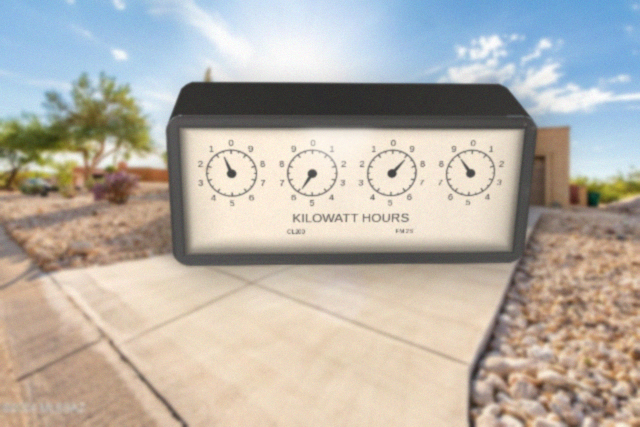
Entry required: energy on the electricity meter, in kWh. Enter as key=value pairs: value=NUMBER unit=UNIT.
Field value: value=589 unit=kWh
